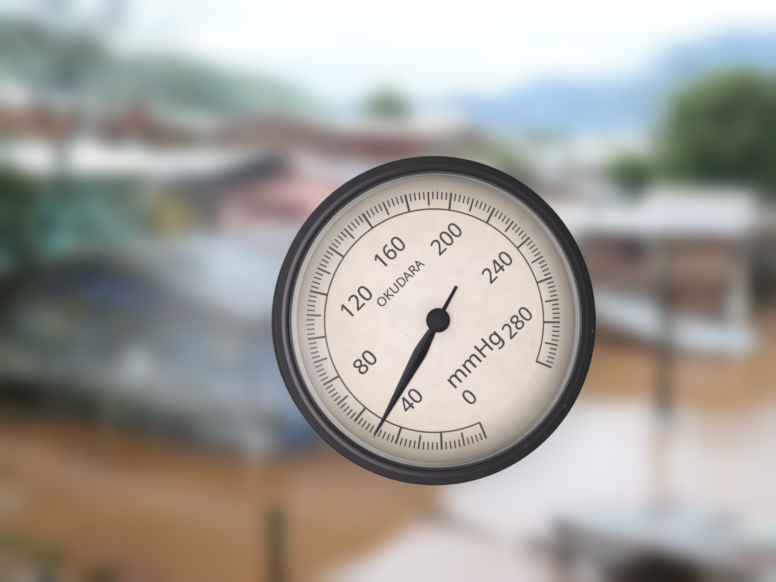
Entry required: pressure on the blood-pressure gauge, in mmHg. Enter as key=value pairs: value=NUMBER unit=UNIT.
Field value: value=50 unit=mmHg
